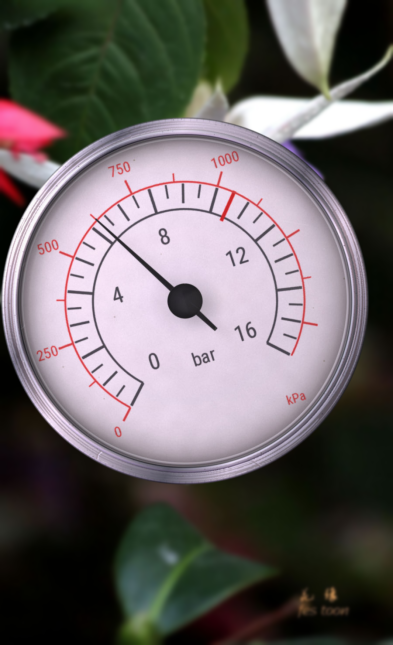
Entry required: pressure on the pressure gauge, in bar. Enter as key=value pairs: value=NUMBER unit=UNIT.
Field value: value=6.25 unit=bar
